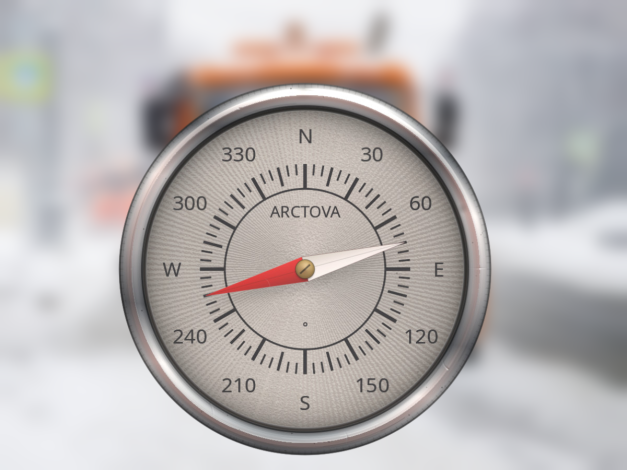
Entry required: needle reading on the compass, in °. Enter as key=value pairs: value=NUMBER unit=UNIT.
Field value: value=255 unit=°
